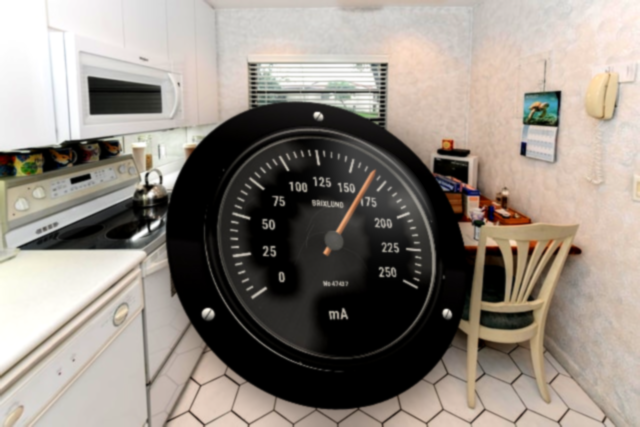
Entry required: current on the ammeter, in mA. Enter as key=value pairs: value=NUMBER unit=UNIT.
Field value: value=165 unit=mA
